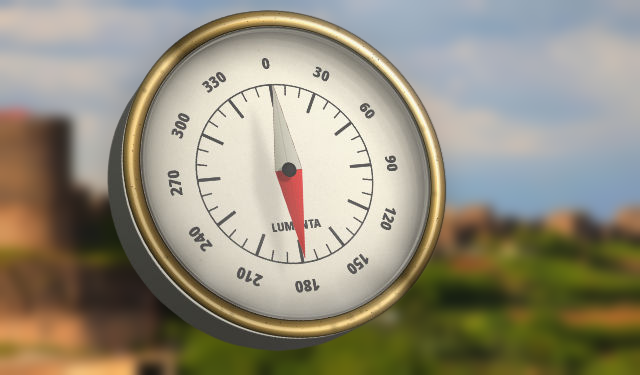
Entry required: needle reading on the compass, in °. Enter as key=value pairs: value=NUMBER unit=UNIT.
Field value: value=180 unit=°
